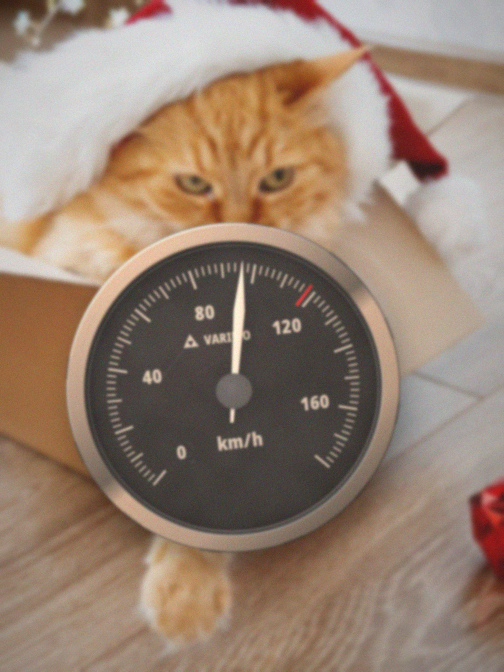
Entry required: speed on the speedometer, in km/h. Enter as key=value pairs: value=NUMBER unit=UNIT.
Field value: value=96 unit=km/h
